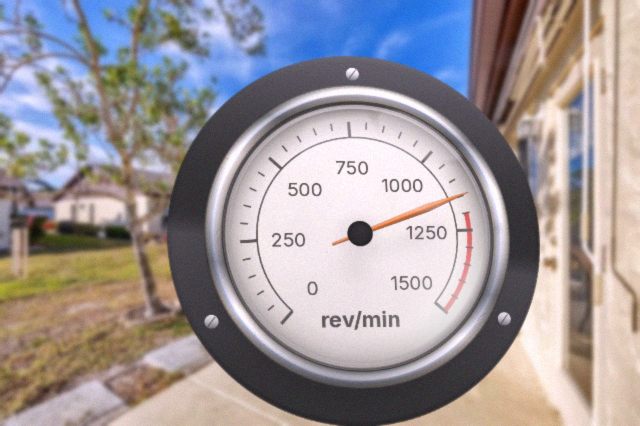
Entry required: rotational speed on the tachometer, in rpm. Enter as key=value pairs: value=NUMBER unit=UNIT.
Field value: value=1150 unit=rpm
